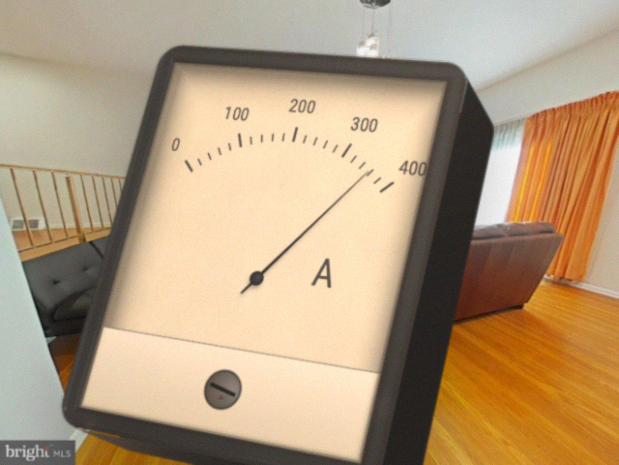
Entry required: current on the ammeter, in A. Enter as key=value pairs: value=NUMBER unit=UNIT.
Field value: value=360 unit=A
